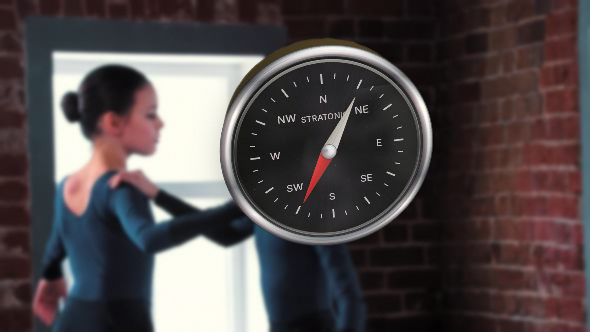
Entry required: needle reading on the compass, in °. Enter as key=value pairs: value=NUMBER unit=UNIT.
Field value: value=210 unit=°
